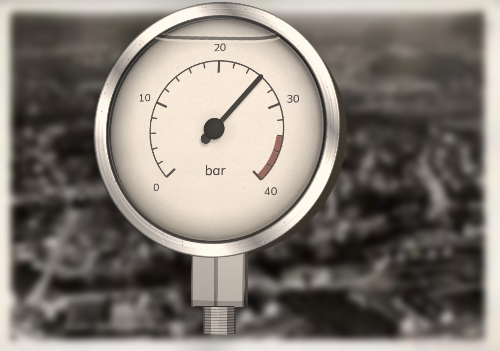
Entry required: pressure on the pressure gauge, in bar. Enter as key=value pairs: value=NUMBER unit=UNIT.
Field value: value=26 unit=bar
